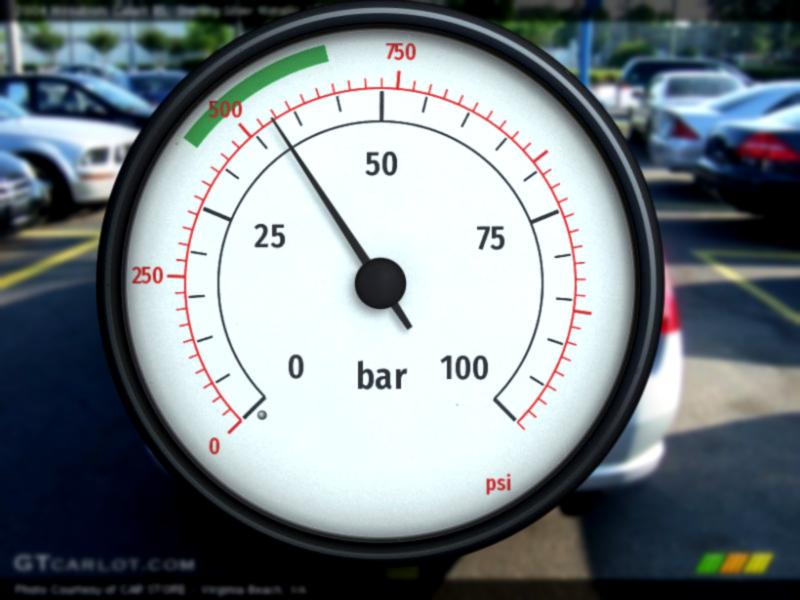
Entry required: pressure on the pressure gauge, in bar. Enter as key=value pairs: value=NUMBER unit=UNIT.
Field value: value=37.5 unit=bar
